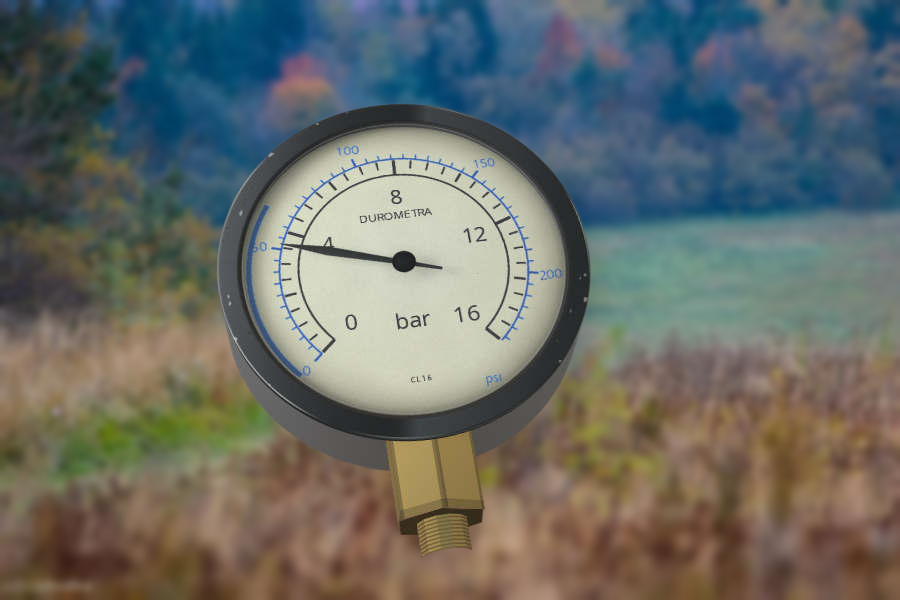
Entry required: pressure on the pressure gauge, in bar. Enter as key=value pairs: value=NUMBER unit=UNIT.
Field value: value=3.5 unit=bar
